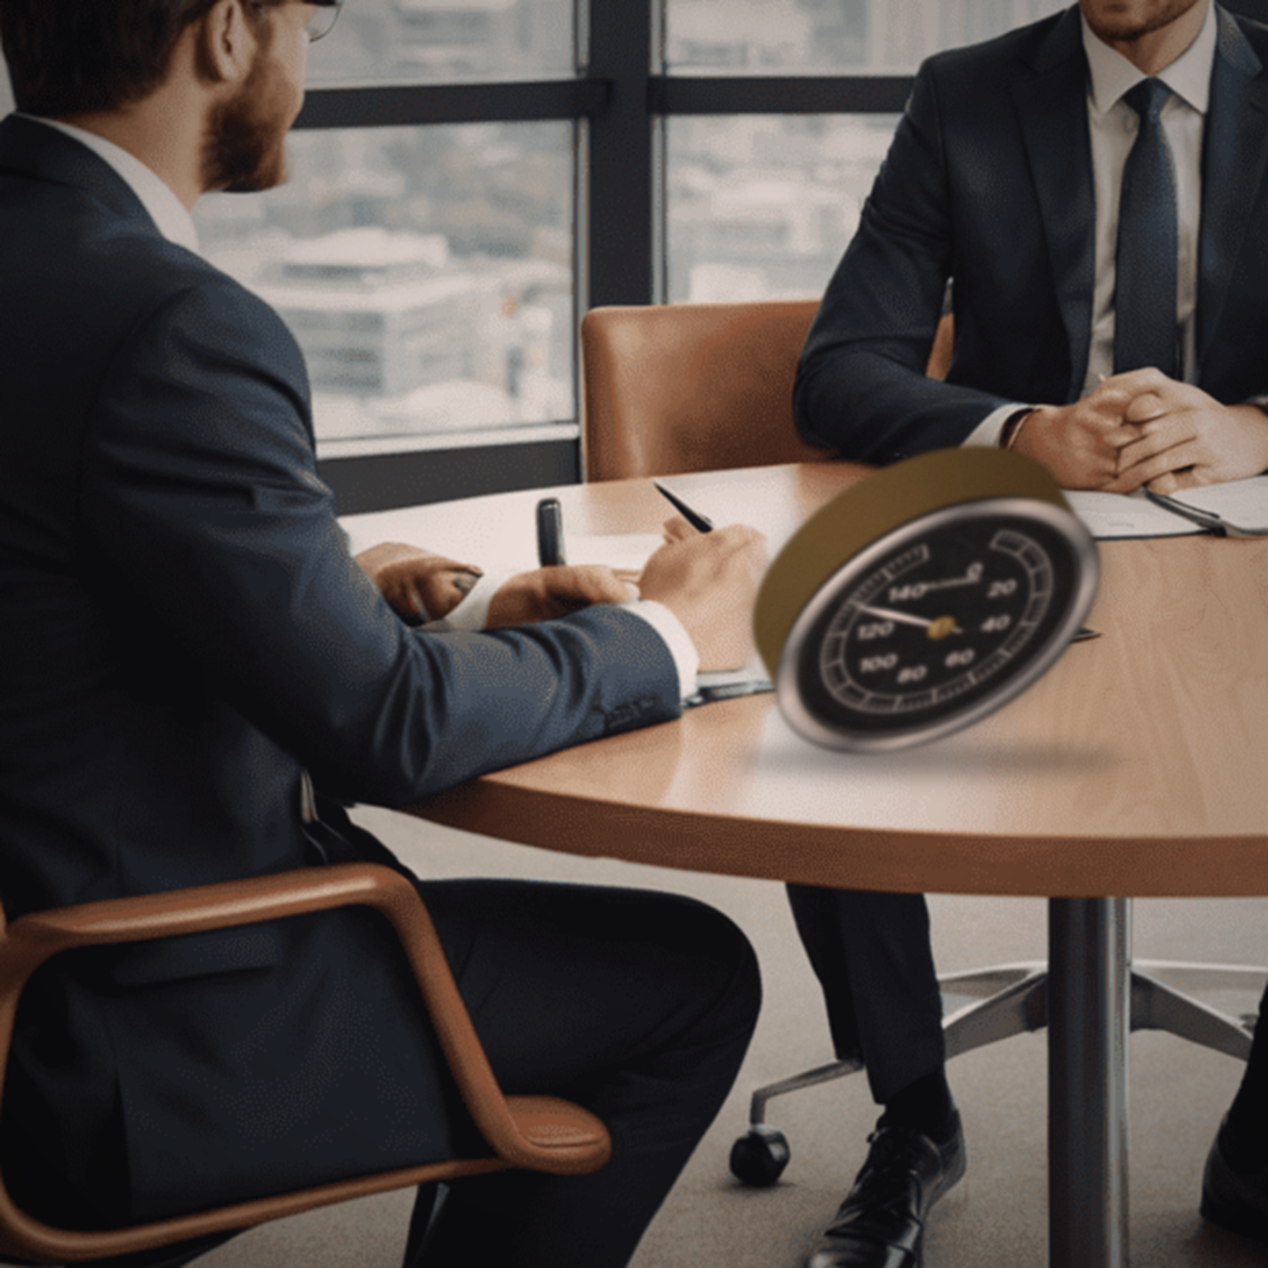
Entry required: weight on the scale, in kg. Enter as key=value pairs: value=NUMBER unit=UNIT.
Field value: value=130 unit=kg
